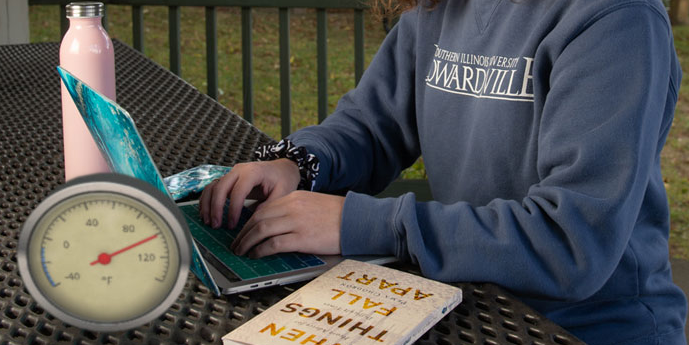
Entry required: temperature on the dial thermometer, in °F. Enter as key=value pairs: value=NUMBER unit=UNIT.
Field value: value=100 unit=°F
